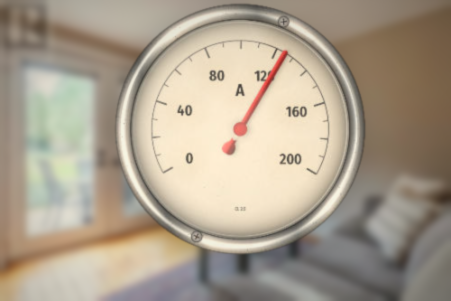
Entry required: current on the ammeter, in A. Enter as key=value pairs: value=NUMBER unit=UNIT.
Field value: value=125 unit=A
